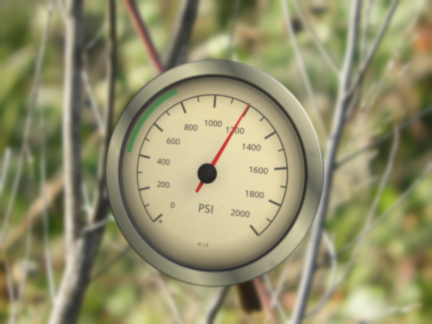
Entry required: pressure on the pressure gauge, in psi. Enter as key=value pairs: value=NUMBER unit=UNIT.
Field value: value=1200 unit=psi
